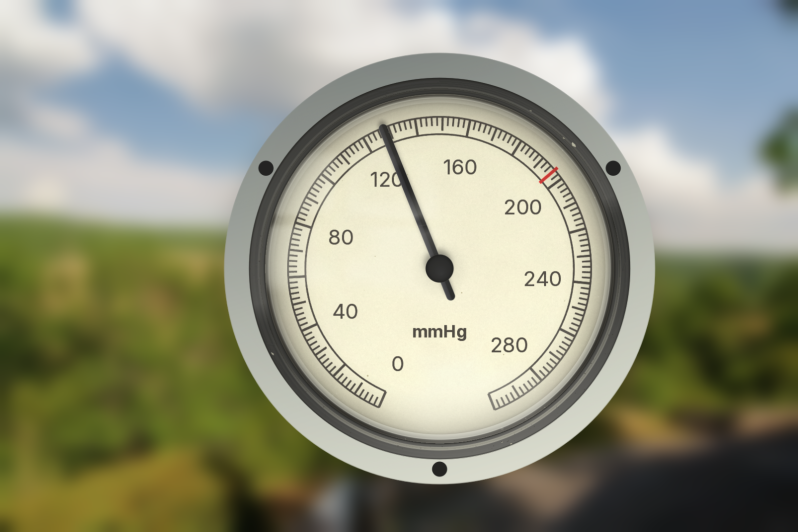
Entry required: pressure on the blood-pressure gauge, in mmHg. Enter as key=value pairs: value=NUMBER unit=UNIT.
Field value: value=128 unit=mmHg
